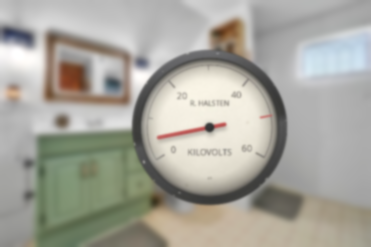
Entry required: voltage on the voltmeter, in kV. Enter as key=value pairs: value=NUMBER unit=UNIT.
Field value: value=5 unit=kV
